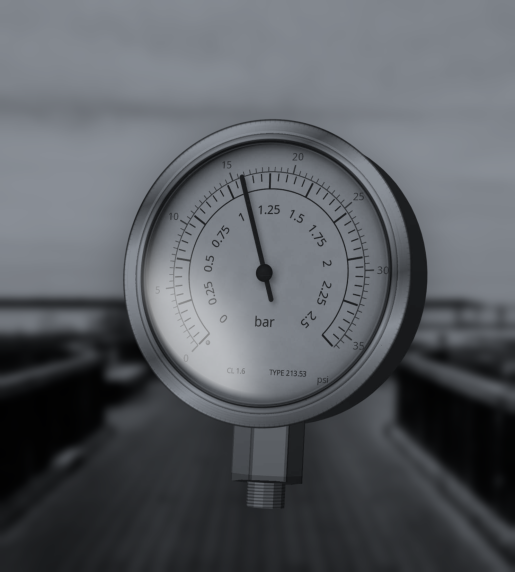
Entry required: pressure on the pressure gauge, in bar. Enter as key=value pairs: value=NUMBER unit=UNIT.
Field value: value=1.1 unit=bar
